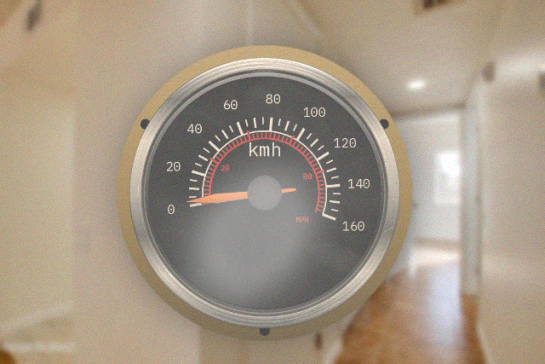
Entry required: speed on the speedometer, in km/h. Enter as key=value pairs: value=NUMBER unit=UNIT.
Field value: value=2.5 unit=km/h
